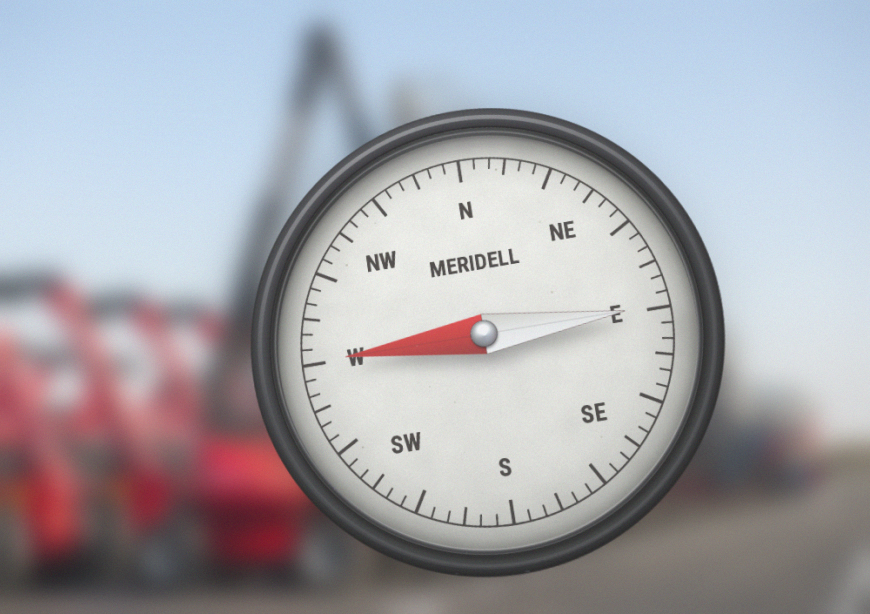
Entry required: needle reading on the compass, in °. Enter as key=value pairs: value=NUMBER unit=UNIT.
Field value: value=270 unit=°
